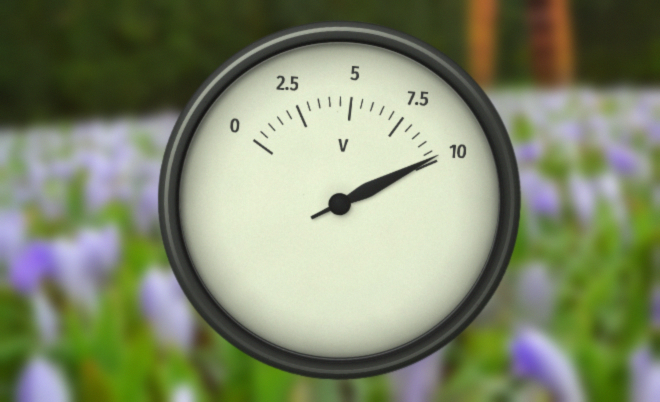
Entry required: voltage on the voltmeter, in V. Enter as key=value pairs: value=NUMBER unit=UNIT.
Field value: value=9.75 unit=V
